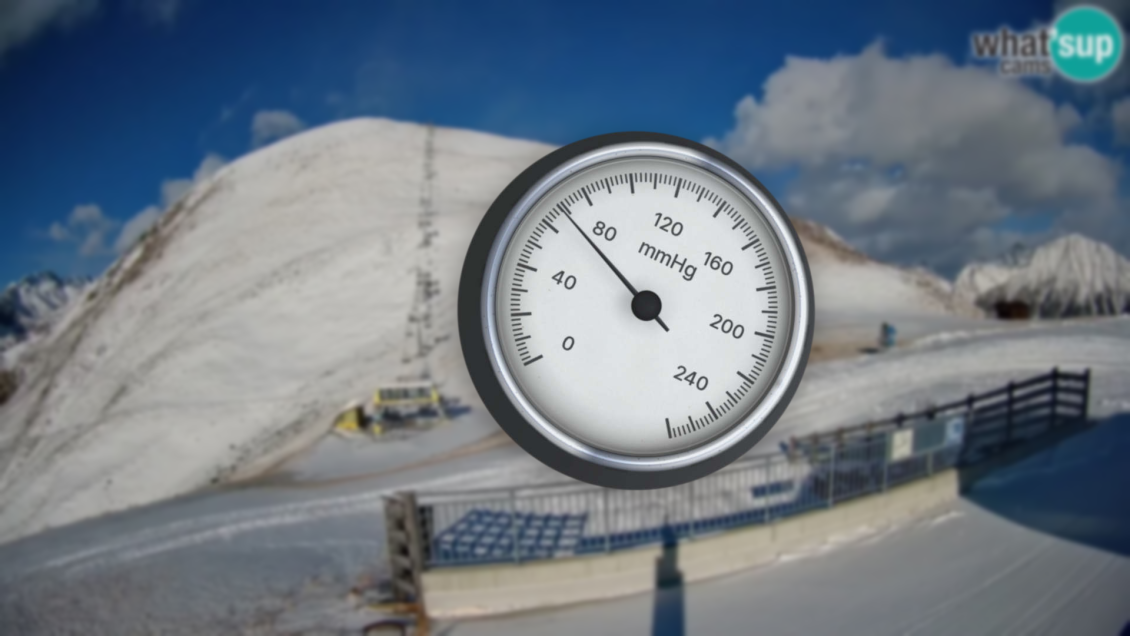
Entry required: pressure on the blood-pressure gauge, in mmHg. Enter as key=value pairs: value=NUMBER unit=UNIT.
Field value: value=68 unit=mmHg
